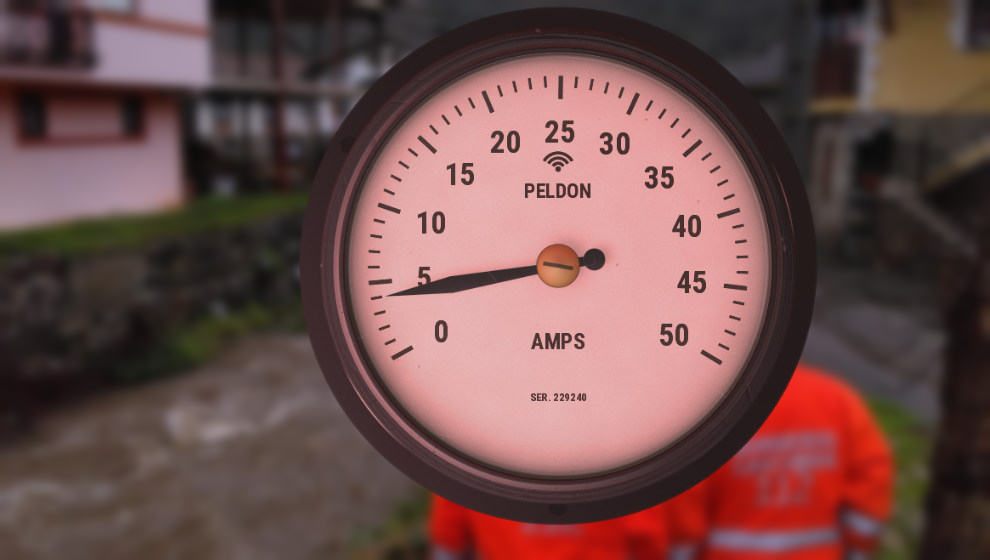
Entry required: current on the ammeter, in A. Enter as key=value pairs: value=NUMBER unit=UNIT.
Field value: value=4 unit=A
